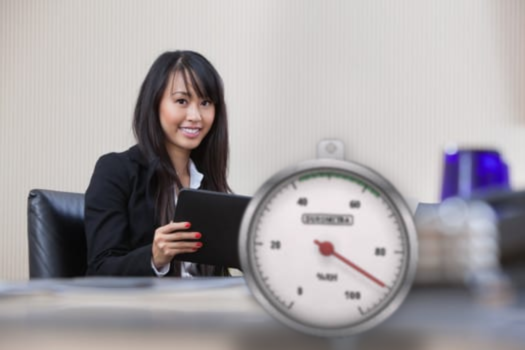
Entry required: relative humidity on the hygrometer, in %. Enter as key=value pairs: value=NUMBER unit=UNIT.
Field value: value=90 unit=%
